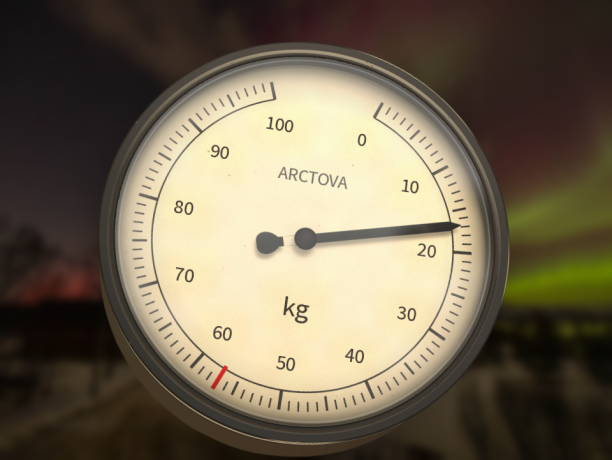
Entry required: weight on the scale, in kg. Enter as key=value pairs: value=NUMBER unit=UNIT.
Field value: value=17 unit=kg
